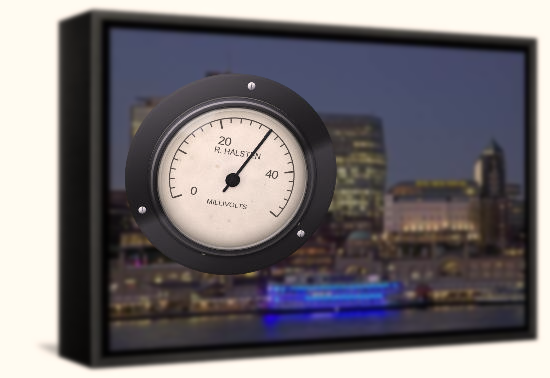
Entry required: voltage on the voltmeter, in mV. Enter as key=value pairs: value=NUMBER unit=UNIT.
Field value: value=30 unit=mV
